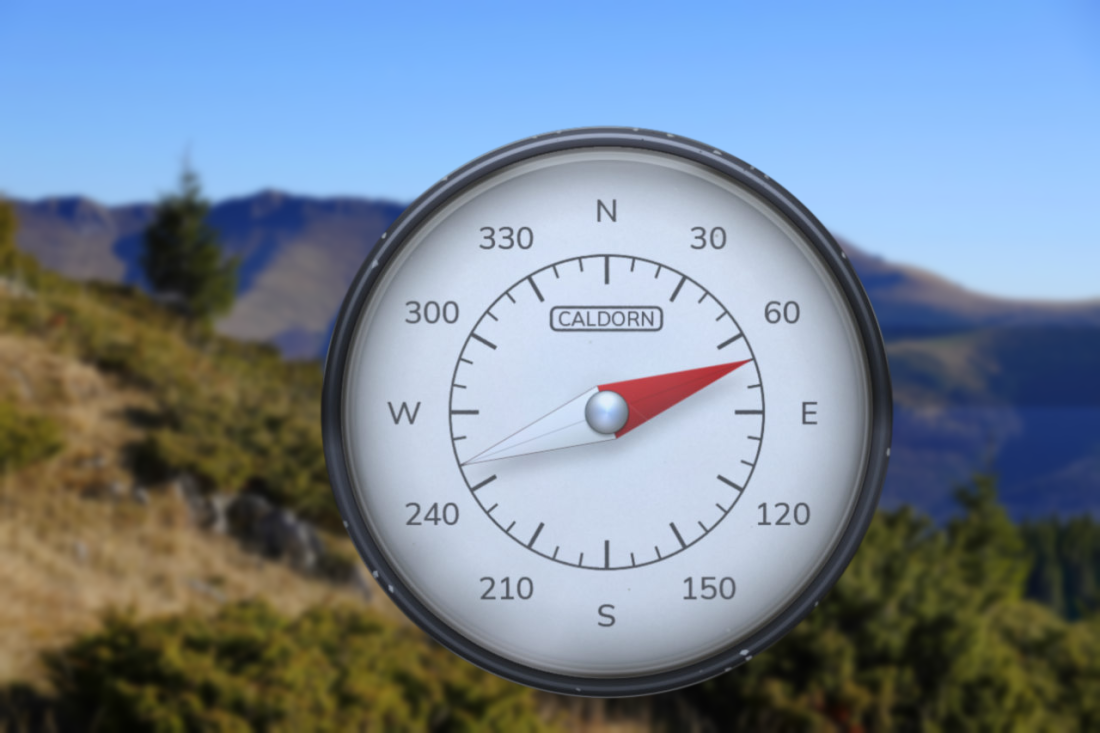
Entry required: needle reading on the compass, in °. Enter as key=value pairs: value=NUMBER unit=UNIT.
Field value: value=70 unit=°
